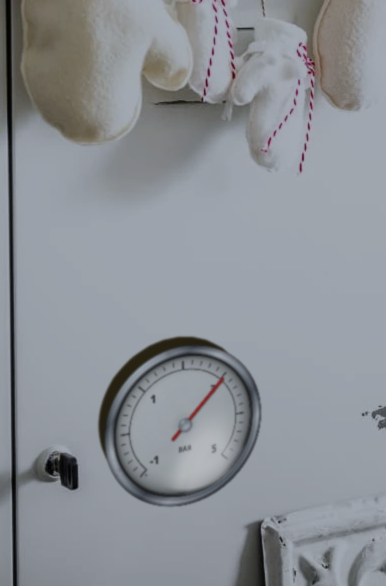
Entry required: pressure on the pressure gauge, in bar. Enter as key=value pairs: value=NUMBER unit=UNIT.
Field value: value=3 unit=bar
